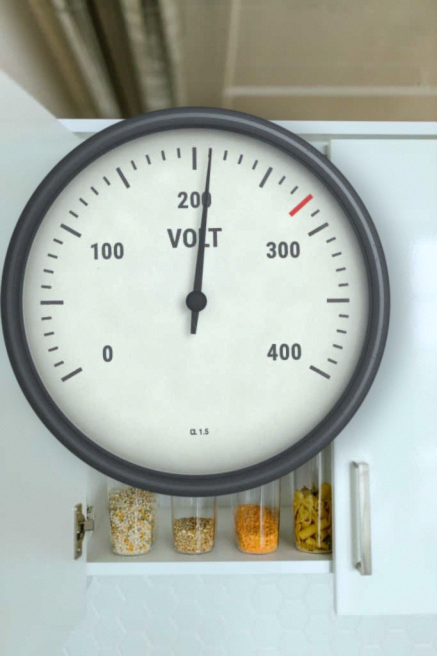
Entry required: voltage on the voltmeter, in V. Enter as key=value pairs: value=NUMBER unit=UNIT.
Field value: value=210 unit=V
